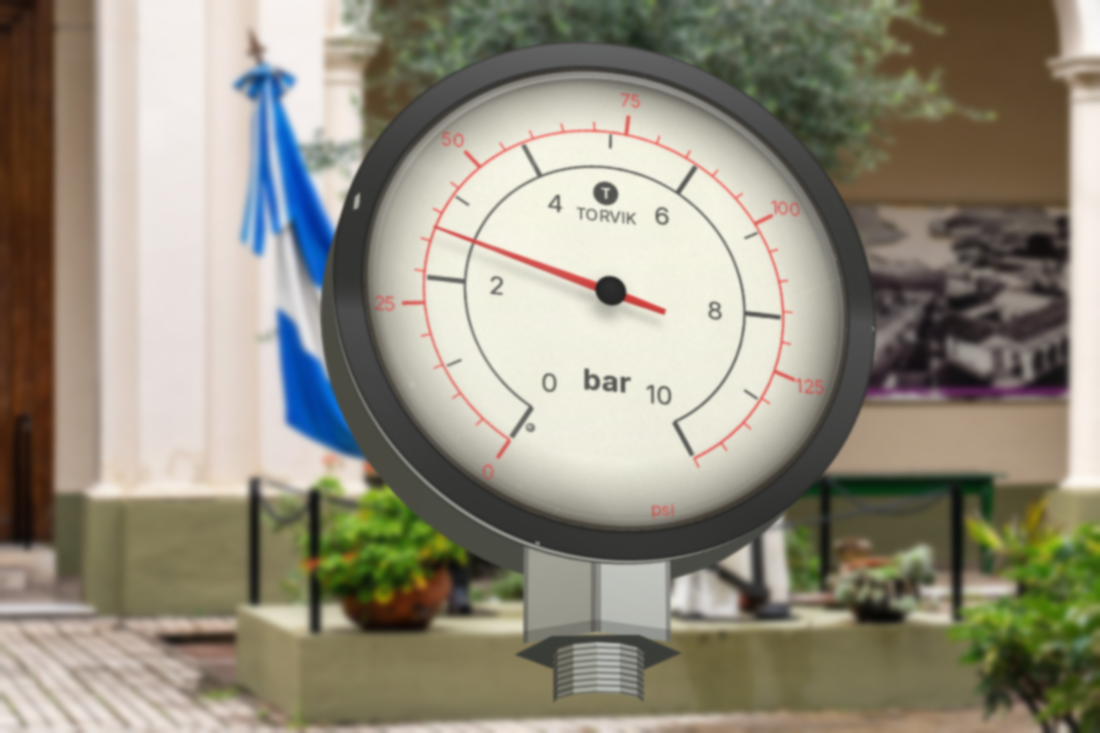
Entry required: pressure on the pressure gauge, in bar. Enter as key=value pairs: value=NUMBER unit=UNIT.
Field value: value=2.5 unit=bar
